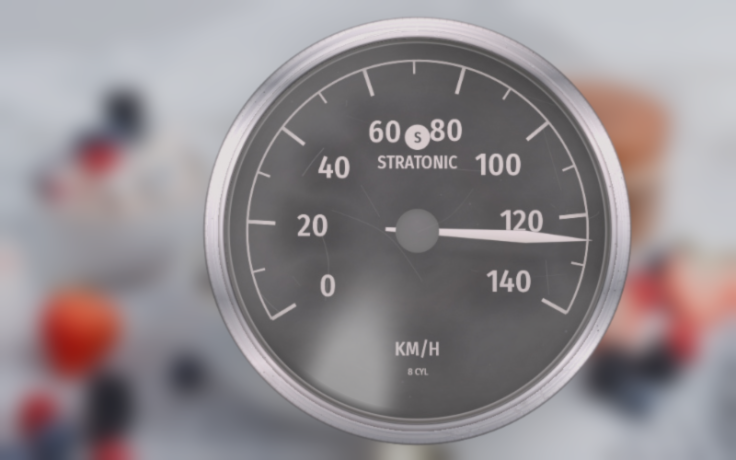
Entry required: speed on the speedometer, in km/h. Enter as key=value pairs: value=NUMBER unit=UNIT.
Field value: value=125 unit=km/h
